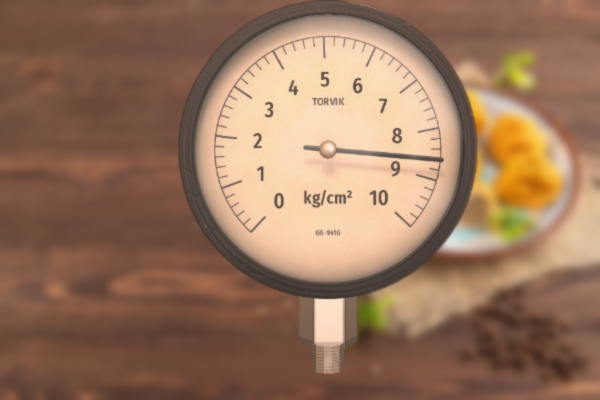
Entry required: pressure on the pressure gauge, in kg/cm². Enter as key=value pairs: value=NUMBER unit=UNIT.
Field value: value=8.6 unit=kg/cm²
